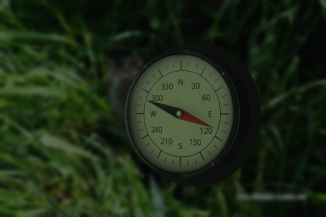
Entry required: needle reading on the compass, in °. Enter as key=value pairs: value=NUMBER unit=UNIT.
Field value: value=110 unit=°
